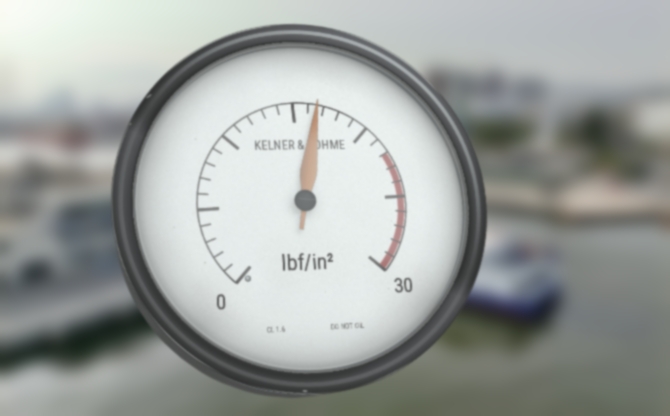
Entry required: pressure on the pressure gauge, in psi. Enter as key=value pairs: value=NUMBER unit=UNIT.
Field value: value=16.5 unit=psi
